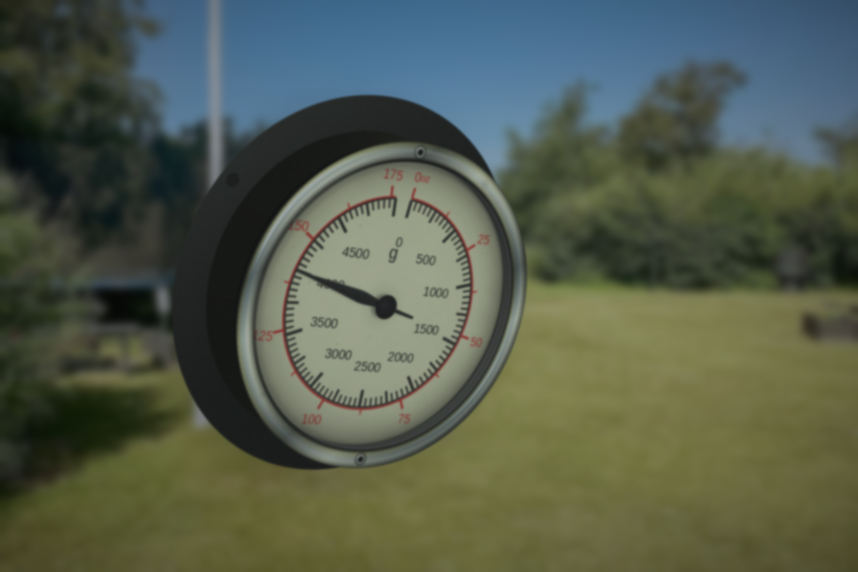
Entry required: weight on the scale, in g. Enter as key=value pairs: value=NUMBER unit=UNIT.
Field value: value=4000 unit=g
